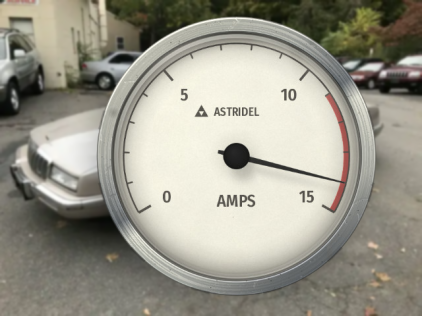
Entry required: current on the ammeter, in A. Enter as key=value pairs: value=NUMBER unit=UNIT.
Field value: value=14 unit=A
